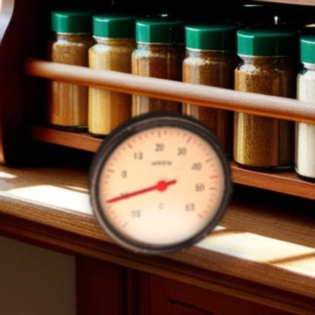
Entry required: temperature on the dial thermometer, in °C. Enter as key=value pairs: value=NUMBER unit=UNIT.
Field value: value=-10 unit=°C
